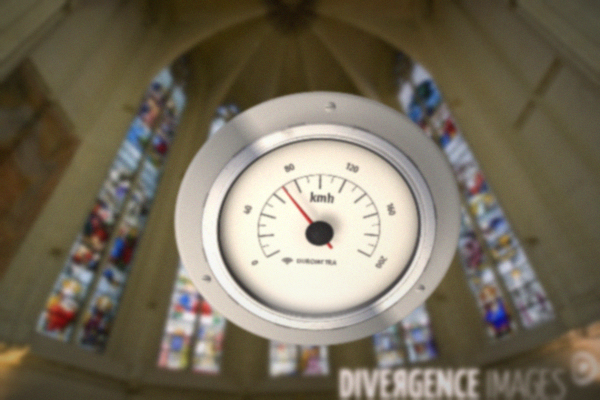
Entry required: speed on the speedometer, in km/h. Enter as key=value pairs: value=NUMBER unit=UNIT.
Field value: value=70 unit=km/h
